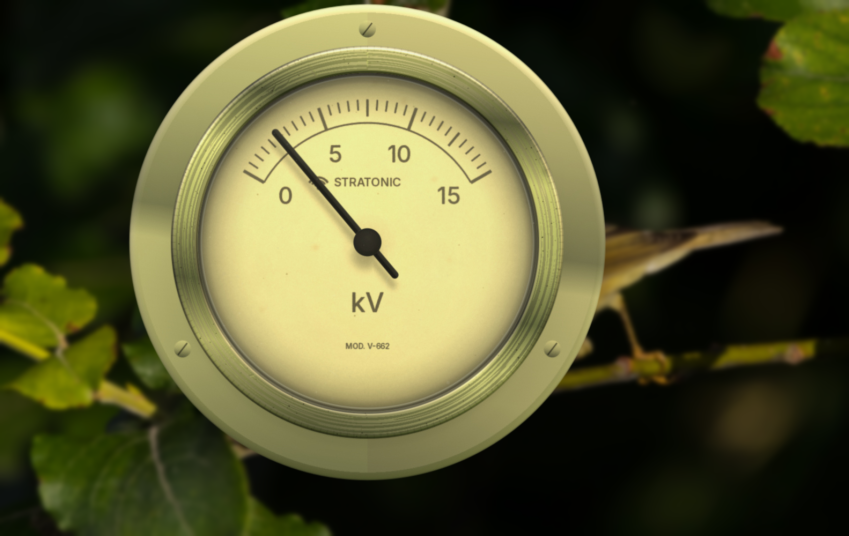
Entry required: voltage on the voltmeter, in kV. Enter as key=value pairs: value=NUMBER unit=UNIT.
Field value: value=2.5 unit=kV
